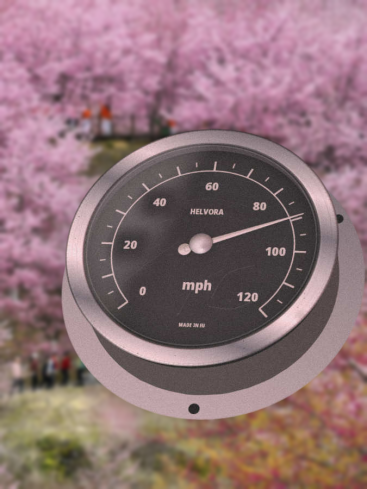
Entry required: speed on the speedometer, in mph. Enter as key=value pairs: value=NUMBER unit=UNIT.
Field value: value=90 unit=mph
